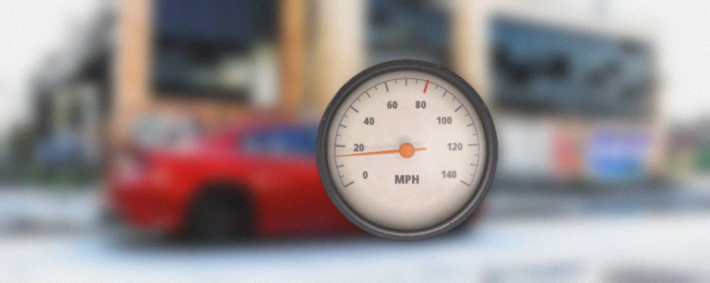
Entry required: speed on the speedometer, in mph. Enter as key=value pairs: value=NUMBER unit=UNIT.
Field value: value=15 unit=mph
